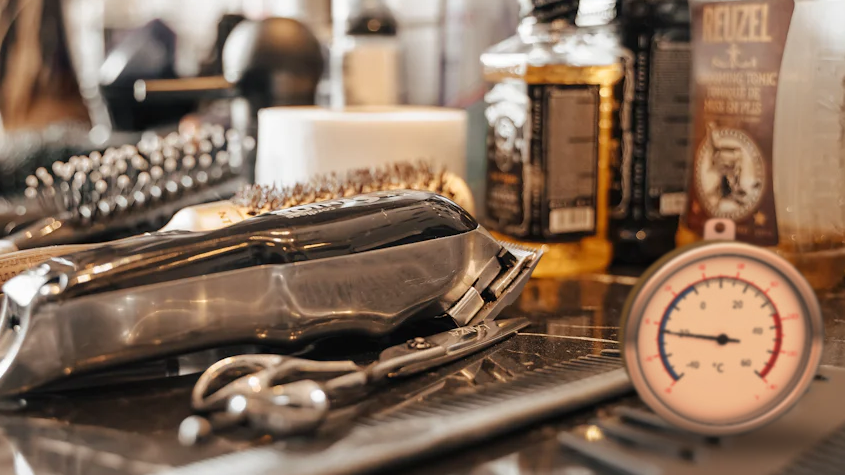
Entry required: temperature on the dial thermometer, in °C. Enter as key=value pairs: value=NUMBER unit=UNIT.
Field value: value=-20 unit=°C
